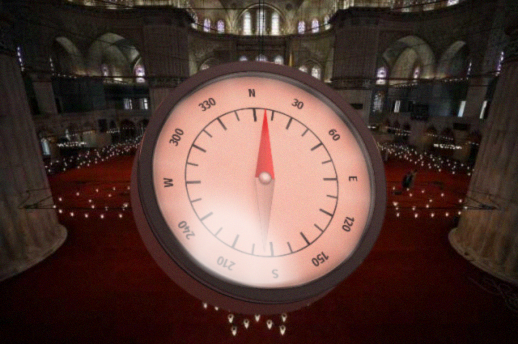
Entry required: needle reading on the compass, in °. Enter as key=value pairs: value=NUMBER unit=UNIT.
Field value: value=7.5 unit=°
